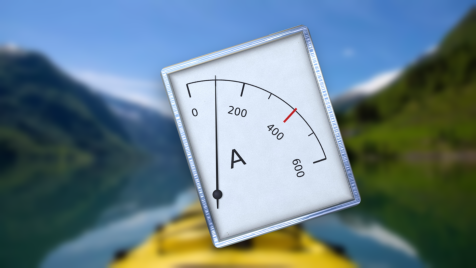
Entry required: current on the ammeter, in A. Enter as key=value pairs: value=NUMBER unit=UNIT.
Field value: value=100 unit=A
